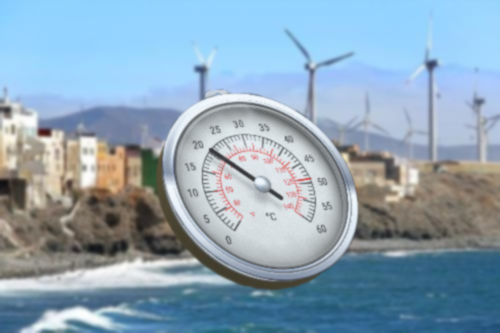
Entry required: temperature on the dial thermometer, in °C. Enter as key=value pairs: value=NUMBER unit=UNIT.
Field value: value=20 unit=°C
